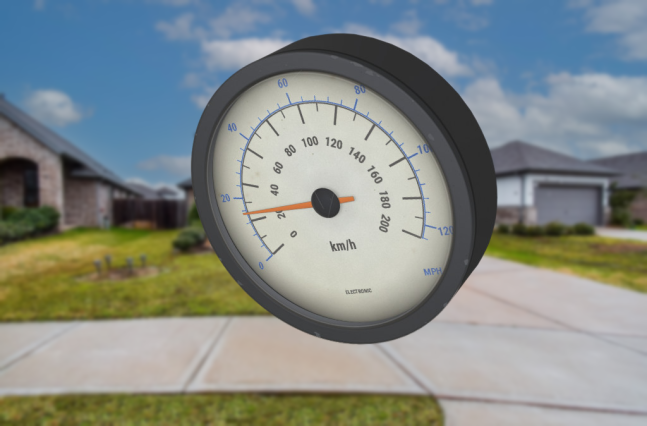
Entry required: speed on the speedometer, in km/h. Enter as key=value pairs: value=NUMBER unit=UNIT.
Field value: value=25 unit=km/h
